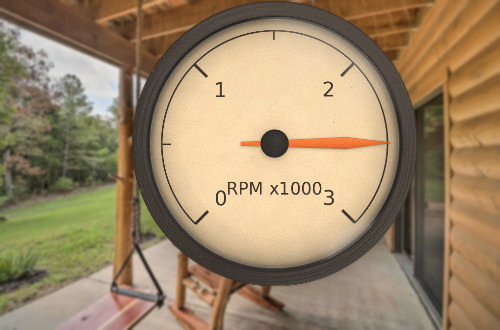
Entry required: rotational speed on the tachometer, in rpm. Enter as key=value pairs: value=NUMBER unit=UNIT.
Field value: value=2500 unit=rpm
